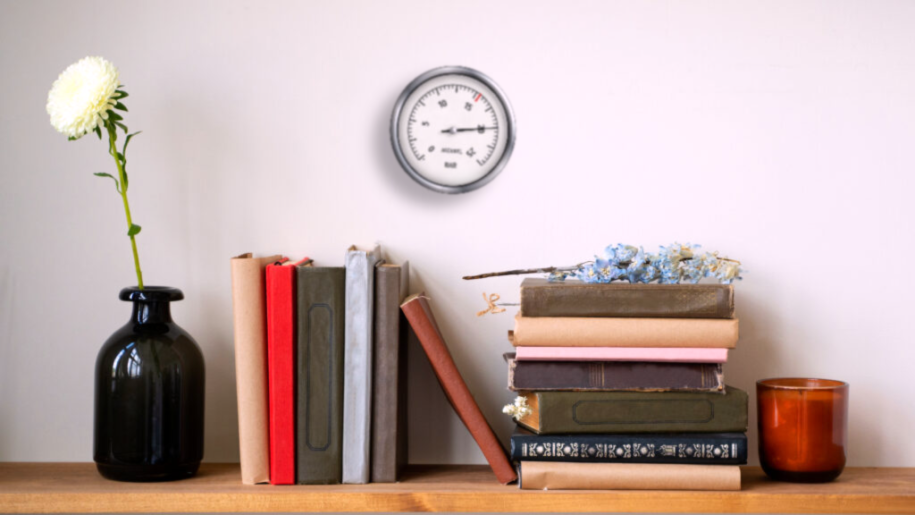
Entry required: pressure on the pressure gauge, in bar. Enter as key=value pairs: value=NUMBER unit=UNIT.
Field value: value=20 unit=bar
